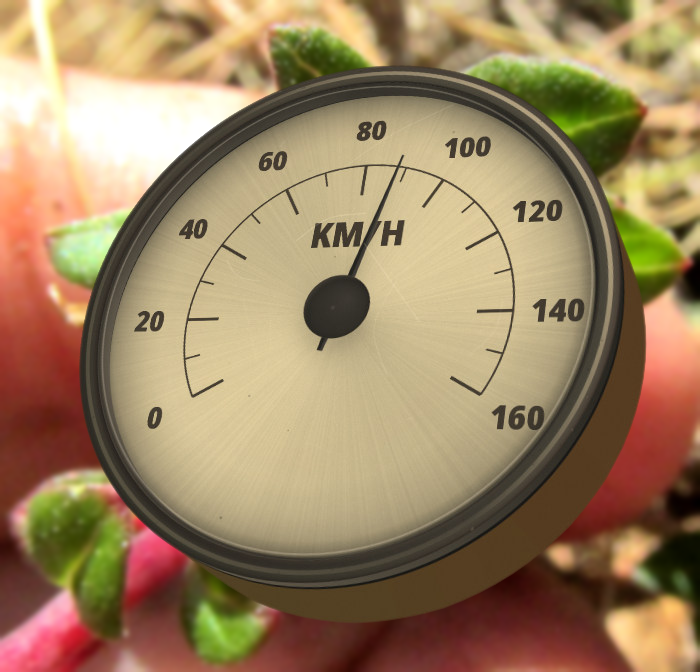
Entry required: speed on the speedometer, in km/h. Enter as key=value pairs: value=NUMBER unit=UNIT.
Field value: value=90 unit=km/h
